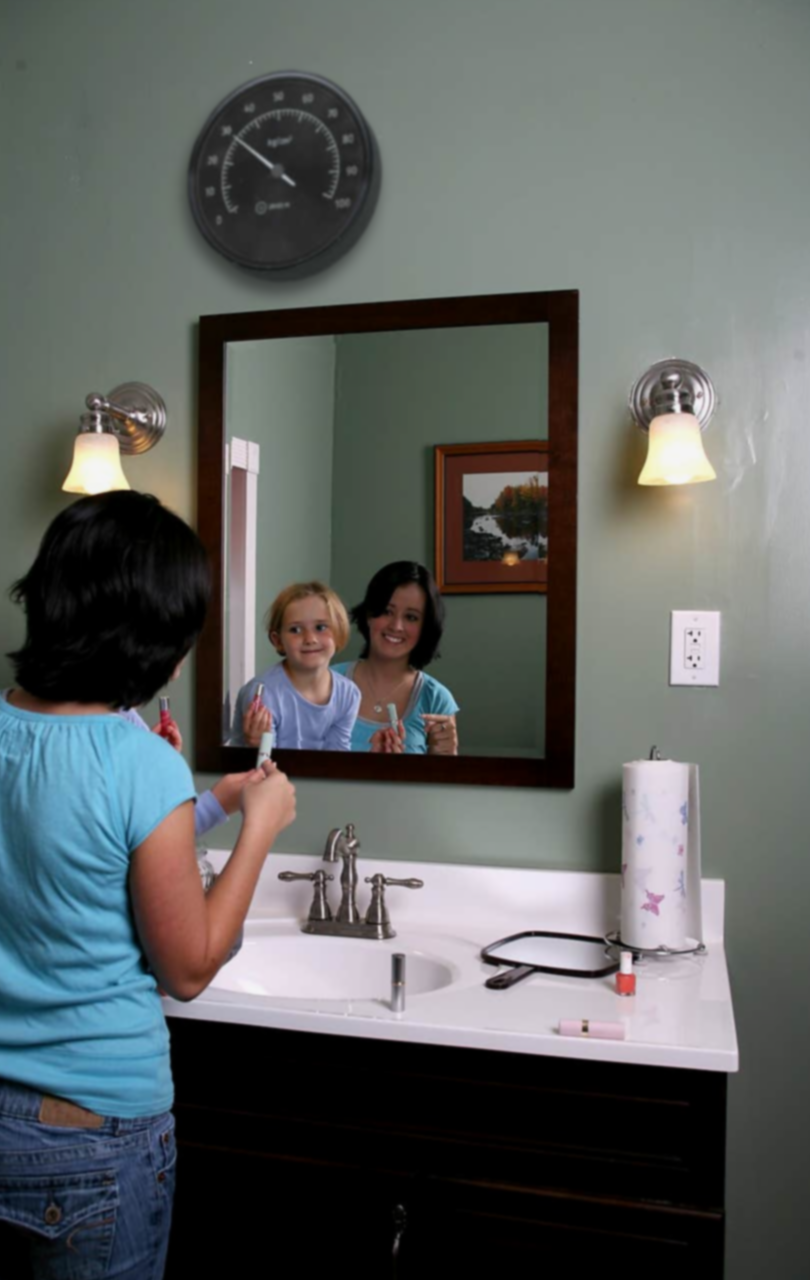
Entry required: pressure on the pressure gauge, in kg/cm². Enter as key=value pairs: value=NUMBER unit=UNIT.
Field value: value=30 unit=kg/cm²
